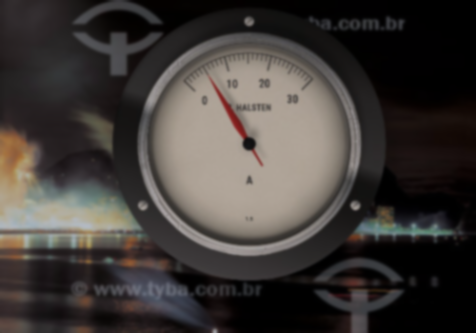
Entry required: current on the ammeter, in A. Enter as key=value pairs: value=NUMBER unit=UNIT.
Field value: value=5 unit=A
